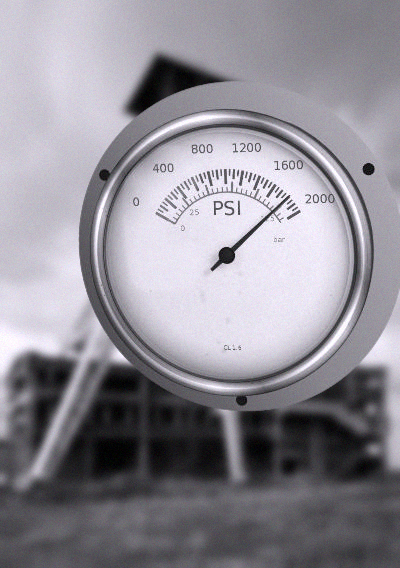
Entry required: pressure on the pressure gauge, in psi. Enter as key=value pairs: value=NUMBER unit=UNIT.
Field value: value=1800 unit=psi
